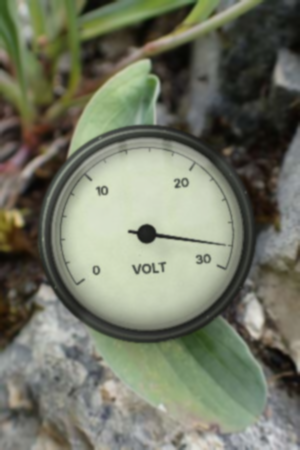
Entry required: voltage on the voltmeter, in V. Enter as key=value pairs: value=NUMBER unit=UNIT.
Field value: value=28 unit=V
